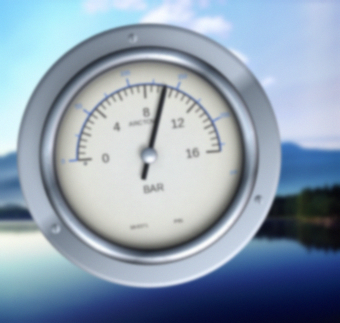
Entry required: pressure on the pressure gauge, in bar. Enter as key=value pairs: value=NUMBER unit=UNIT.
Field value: value=9.5 unit=bar
